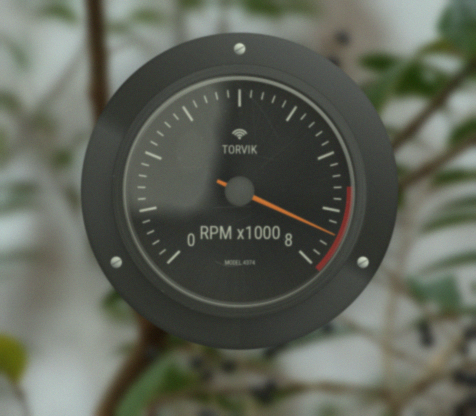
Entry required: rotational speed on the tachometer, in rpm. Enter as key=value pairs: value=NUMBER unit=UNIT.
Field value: value=7400 unit=rpm
